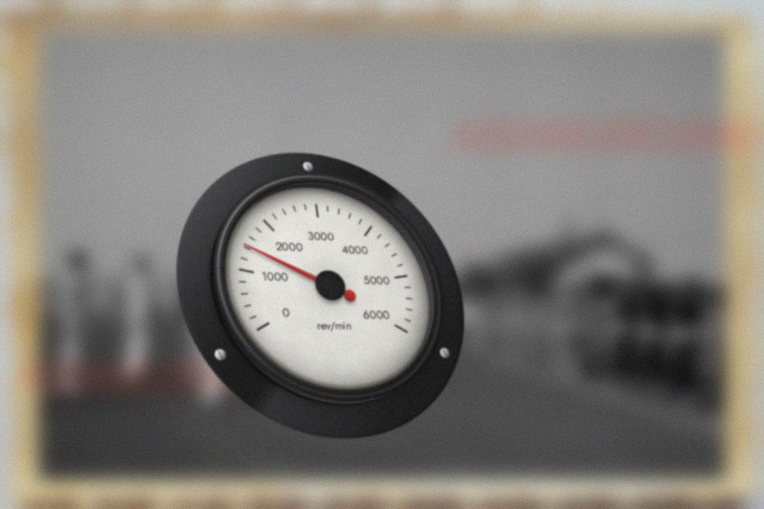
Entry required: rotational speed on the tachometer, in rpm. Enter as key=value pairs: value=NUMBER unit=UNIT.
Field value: value=1400 unit=rpm
